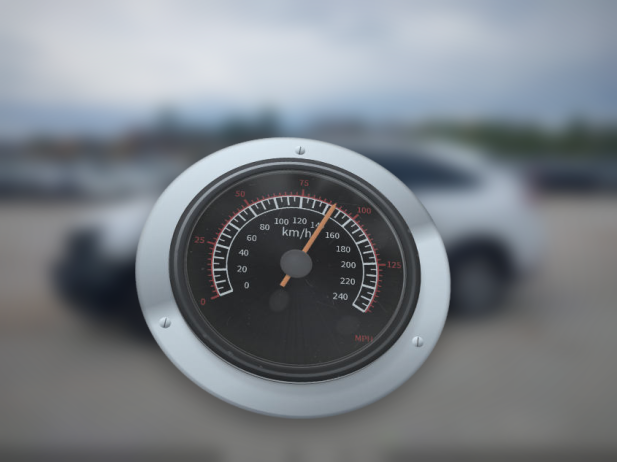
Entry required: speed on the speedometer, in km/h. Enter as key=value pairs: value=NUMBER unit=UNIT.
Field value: value=145 unit=km/h
